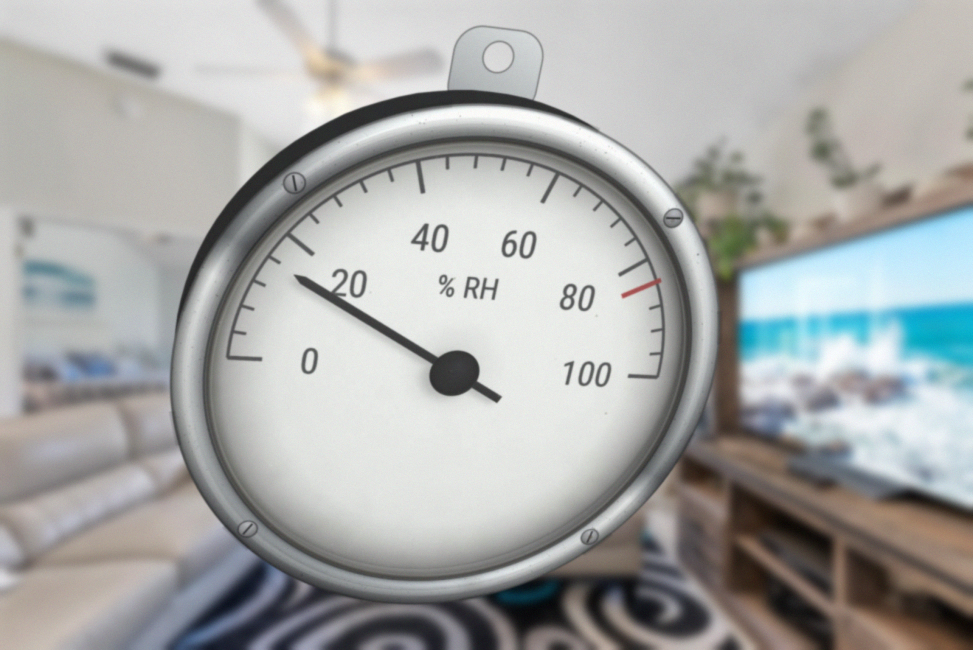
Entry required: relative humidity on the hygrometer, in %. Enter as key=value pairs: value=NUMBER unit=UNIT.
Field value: value=16 unit=%
